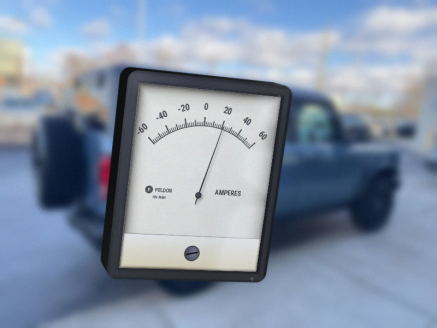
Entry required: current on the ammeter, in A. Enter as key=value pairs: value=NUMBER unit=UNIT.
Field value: value=20 unit=A
